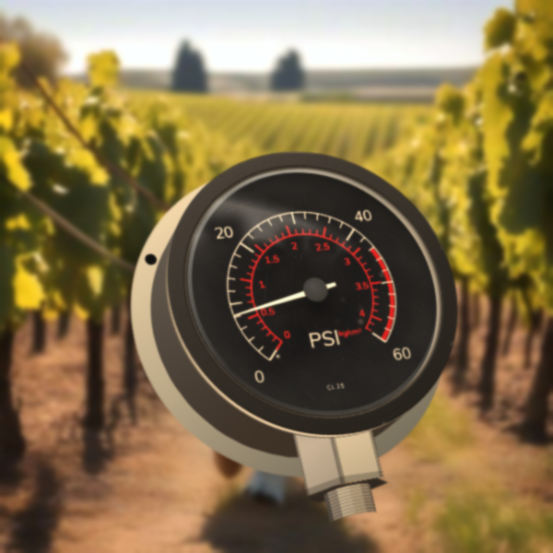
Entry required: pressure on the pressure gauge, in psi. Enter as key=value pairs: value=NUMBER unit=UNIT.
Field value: value=8 unit=psi
